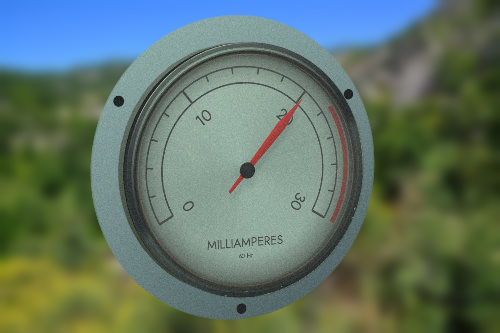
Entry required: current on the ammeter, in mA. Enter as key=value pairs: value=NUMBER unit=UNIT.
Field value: value=20 unit=mA
